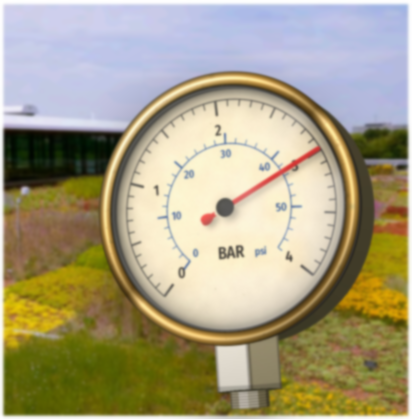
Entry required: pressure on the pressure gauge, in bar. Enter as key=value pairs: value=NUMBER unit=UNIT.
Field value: value=3 unit=bar
